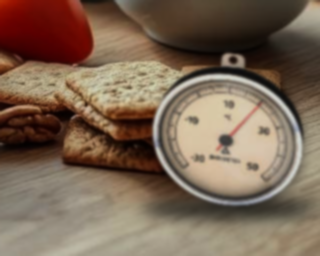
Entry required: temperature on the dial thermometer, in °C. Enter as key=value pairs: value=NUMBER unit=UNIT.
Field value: value=20 unit=°C
